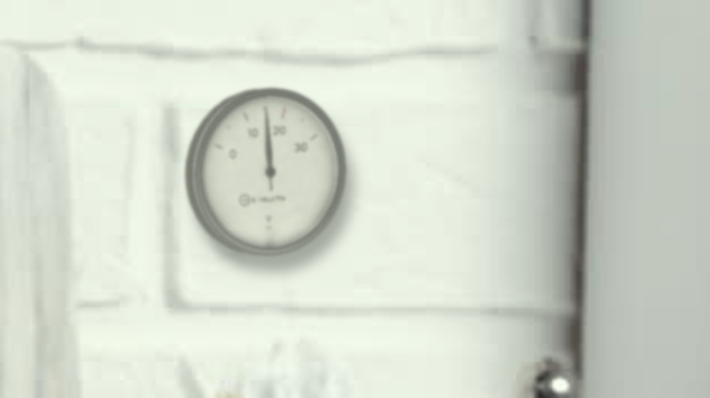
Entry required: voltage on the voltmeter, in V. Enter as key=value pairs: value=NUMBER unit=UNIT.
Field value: value=15 unit=V
